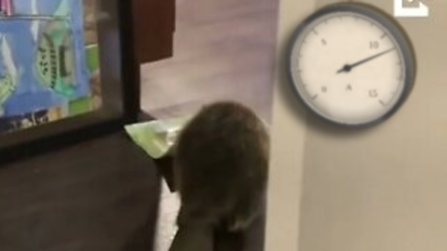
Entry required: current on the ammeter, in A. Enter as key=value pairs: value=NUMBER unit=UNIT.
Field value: value=11 unit=A
